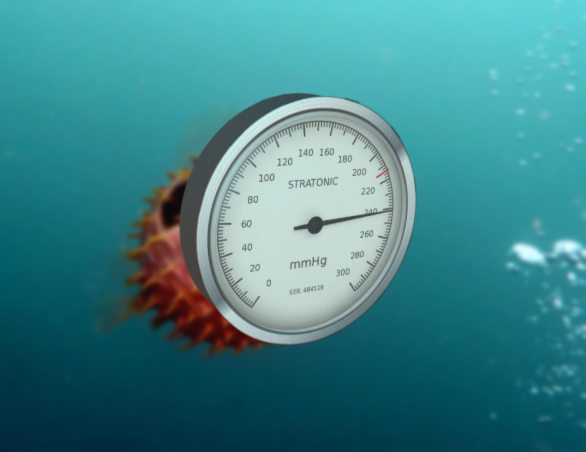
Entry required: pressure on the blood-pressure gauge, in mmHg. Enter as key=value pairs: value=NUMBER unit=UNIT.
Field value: value=240 unit=mmHg
